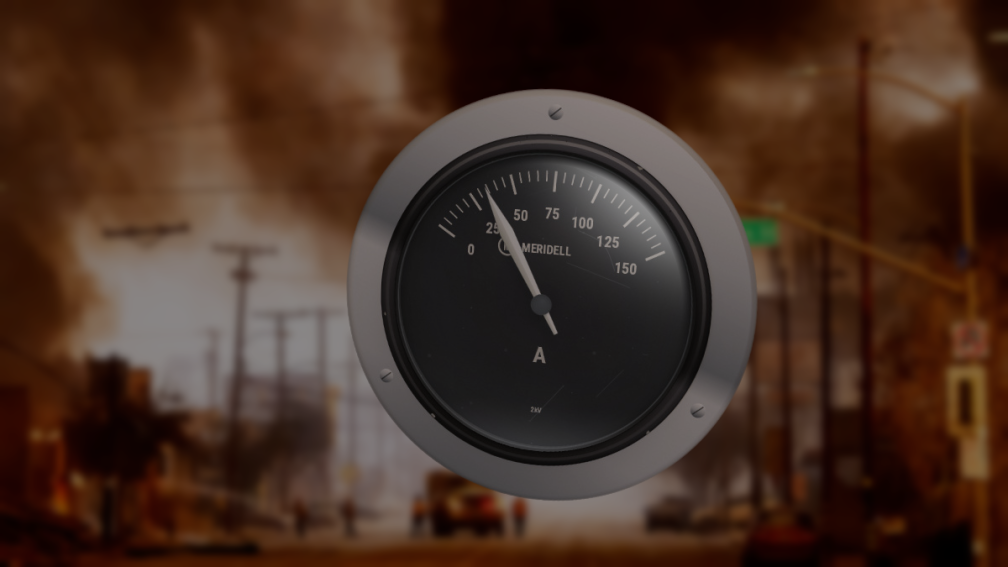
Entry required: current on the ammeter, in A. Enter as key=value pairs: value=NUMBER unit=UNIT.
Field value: value=35 unit=A
